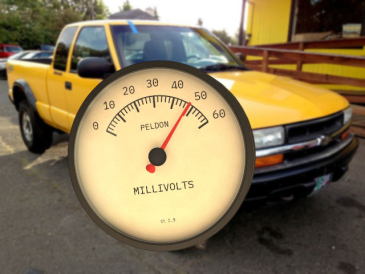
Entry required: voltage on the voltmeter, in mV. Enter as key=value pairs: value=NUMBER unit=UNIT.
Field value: value=48 unit=mV
